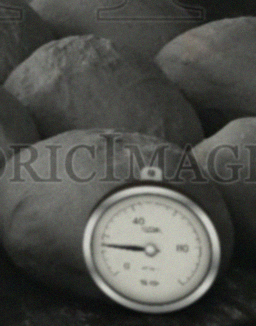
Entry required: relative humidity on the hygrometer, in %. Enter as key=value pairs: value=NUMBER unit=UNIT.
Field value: value=16 unit=%
